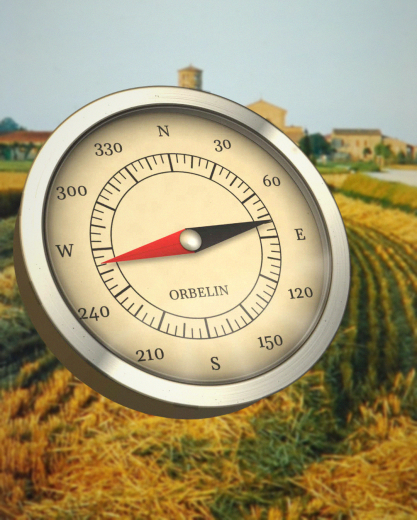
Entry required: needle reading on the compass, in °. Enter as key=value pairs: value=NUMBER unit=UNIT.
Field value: value=260 unit=°
